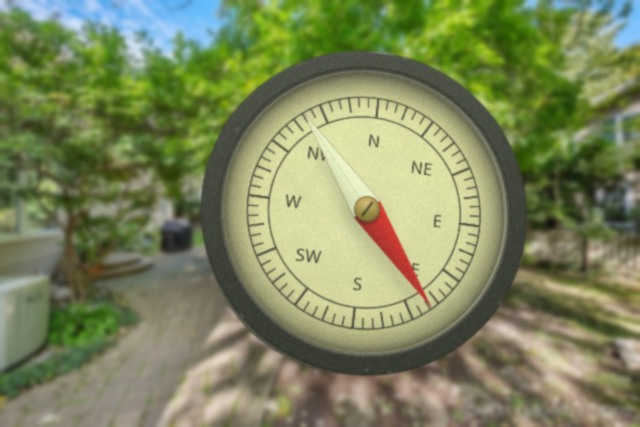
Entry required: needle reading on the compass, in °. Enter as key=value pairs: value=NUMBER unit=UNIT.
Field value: value=140 unit=°
